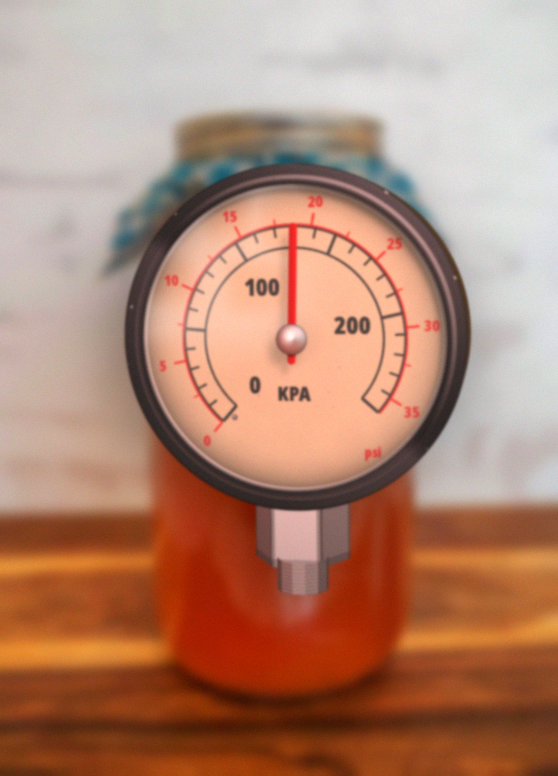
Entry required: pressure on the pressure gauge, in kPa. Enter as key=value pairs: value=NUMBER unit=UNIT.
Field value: value=130 unit=kPa
